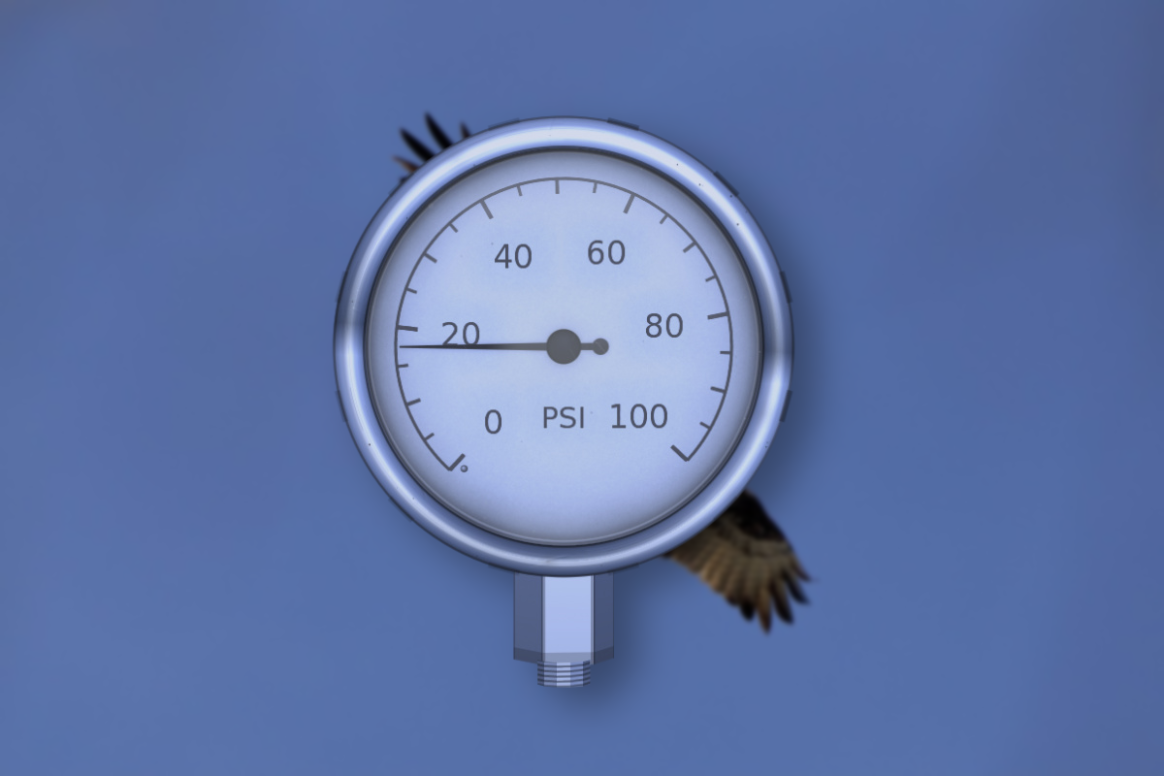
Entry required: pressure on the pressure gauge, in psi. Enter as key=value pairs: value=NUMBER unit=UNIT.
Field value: value=17.5 unit=psi
